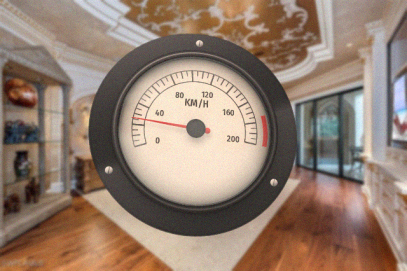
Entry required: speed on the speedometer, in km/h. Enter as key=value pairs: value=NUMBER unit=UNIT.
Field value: value=25 unit=km/h
